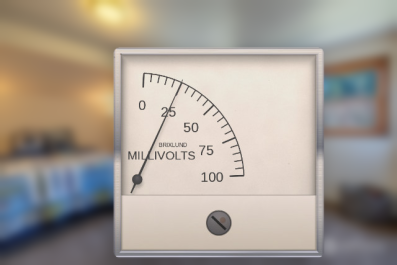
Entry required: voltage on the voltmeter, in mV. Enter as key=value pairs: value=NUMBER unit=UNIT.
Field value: value=25 unit=mV
